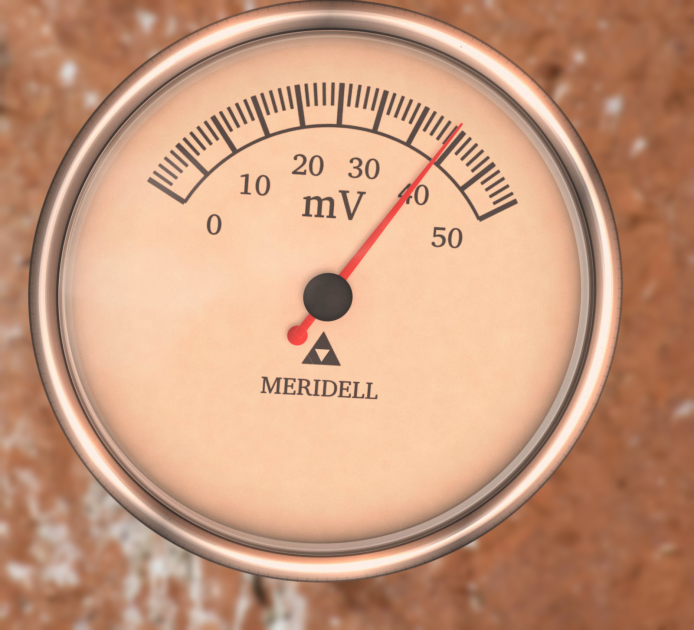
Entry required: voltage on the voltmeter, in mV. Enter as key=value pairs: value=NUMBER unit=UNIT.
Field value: value=39 unit=mV
